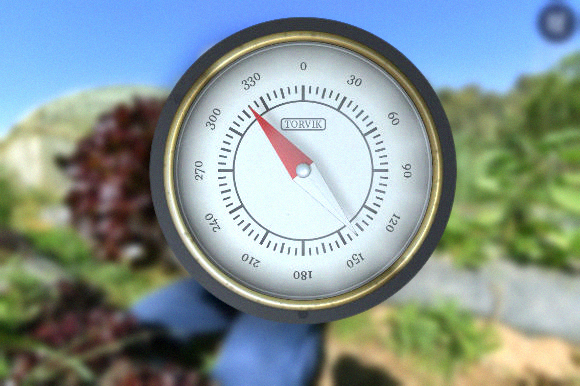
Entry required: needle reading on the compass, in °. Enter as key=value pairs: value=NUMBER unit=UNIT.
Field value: value=320 unit=°
